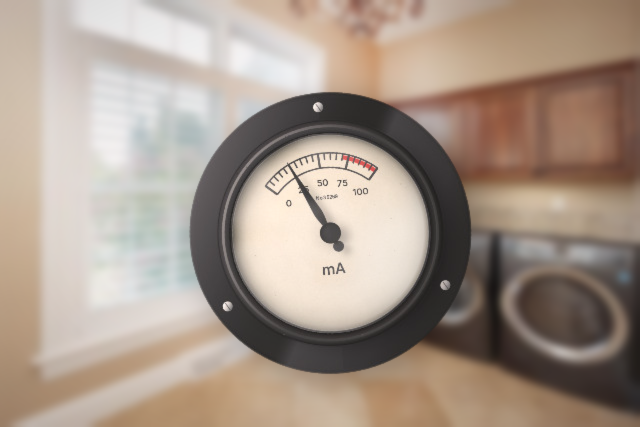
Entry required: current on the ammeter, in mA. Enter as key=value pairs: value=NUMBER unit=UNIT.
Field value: value=25 unit=mA
